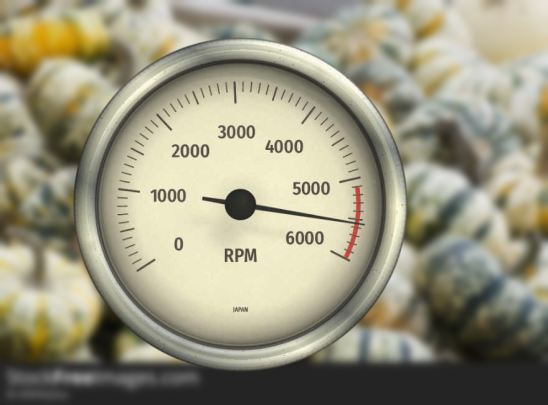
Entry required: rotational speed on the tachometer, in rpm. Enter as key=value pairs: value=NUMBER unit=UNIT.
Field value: value=5550 unit=rpm
